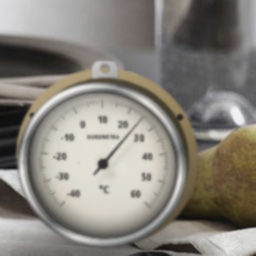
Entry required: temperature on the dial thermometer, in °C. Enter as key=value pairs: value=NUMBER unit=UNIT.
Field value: value=25 unit=°C
